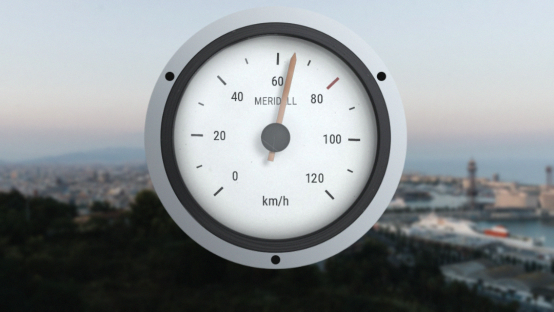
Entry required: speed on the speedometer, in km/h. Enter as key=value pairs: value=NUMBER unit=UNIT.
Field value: value=65 unit=km/h
